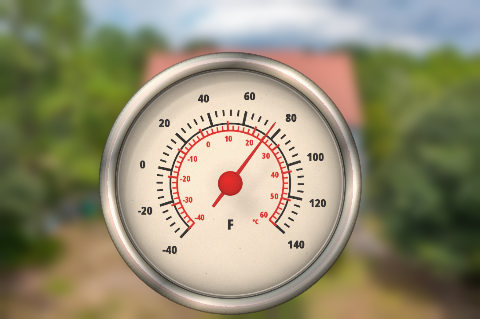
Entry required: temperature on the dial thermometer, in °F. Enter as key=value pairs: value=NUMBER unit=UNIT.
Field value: value=76 unit=°F
